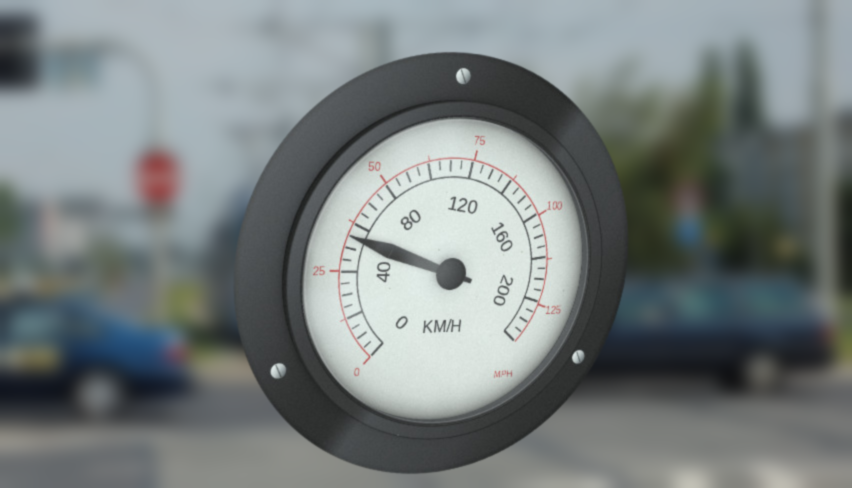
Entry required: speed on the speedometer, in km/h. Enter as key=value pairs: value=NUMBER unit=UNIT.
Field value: value=55 unit=km/h
